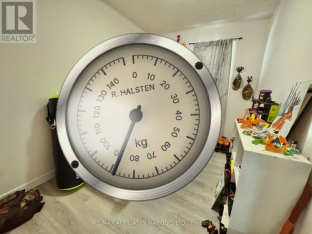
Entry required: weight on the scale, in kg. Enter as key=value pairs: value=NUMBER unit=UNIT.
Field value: value=88 unit=kg
